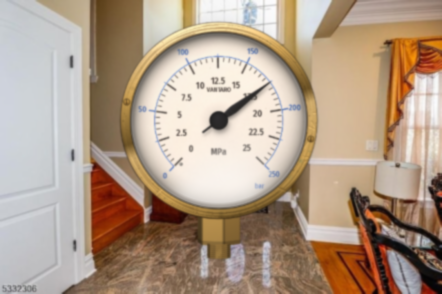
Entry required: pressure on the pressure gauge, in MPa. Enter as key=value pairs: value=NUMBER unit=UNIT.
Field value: value=17.5 unit=MPa
